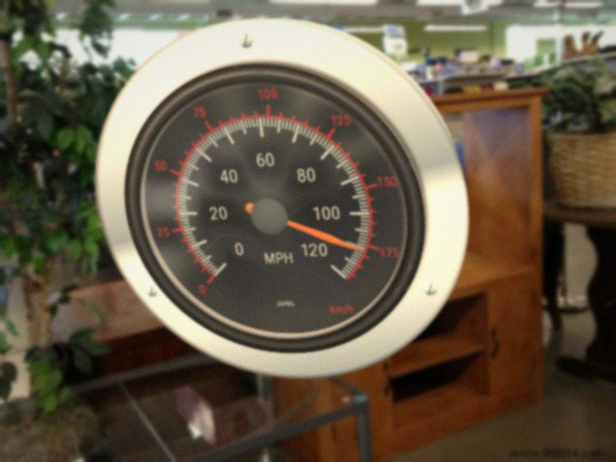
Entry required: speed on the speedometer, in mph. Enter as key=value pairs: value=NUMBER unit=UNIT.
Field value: value=110 unit=mph
